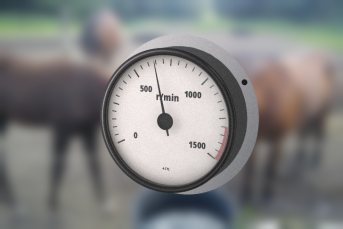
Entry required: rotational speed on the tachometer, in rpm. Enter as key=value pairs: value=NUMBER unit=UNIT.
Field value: value=650 unit=rpm
